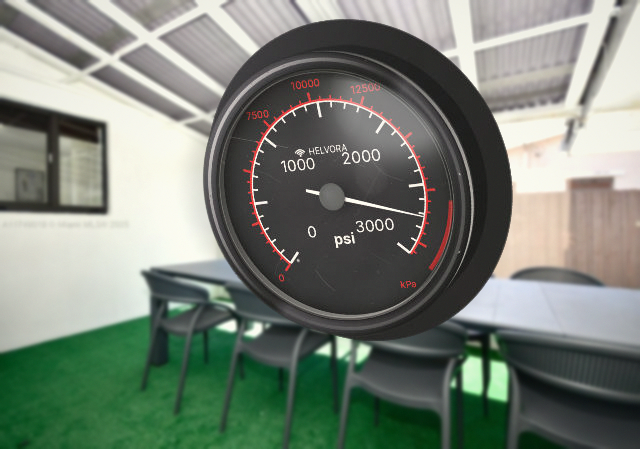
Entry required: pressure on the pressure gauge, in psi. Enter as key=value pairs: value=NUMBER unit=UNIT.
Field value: value=2700 unit=psi
